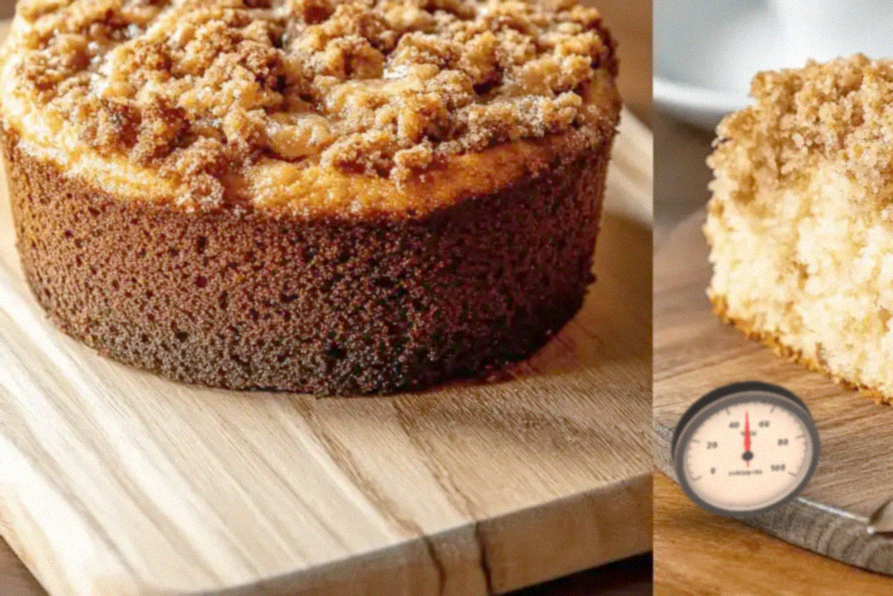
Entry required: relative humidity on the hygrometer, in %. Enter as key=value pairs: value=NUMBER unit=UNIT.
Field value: value=48 unit=%
